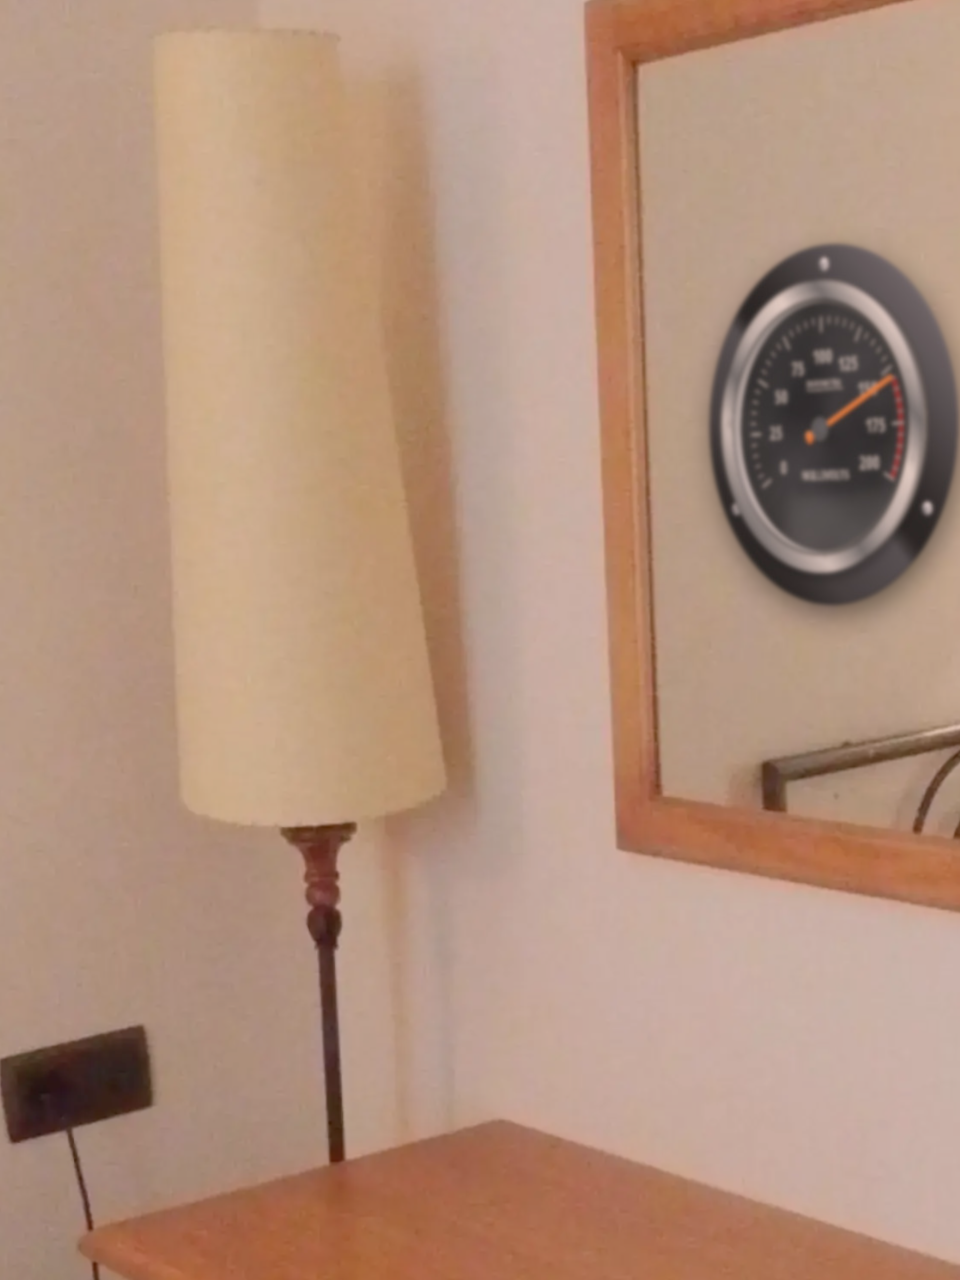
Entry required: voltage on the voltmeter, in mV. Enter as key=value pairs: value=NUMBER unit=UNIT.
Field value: value=155 unit=mV
